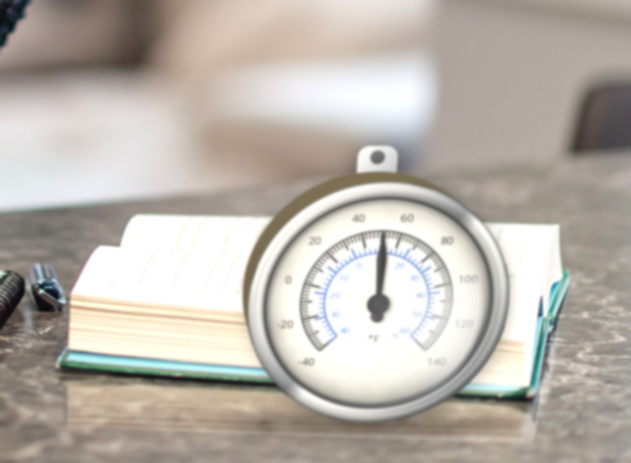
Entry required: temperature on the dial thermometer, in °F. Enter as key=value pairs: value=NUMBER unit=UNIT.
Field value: value=50 unit=°F
